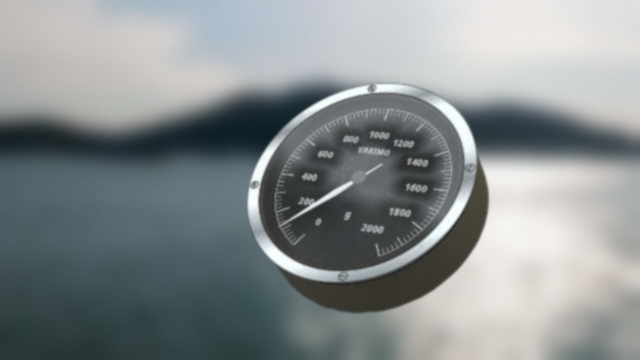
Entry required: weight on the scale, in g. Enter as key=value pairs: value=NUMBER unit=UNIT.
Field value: value=100 unit=g
